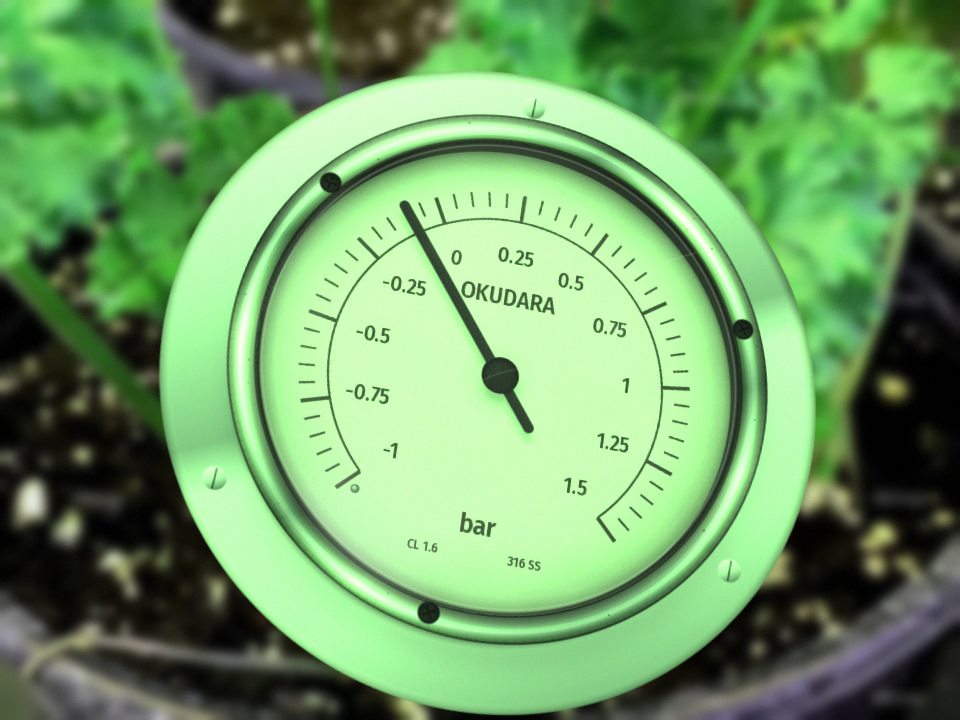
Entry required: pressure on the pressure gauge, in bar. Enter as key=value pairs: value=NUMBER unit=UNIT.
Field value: value=-0.1 unit=bar
